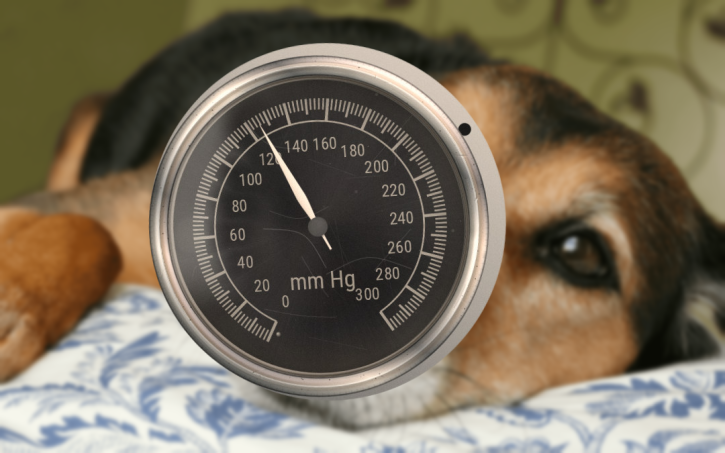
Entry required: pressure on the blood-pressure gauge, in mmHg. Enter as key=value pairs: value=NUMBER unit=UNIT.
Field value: value=126 unit=mmHg
